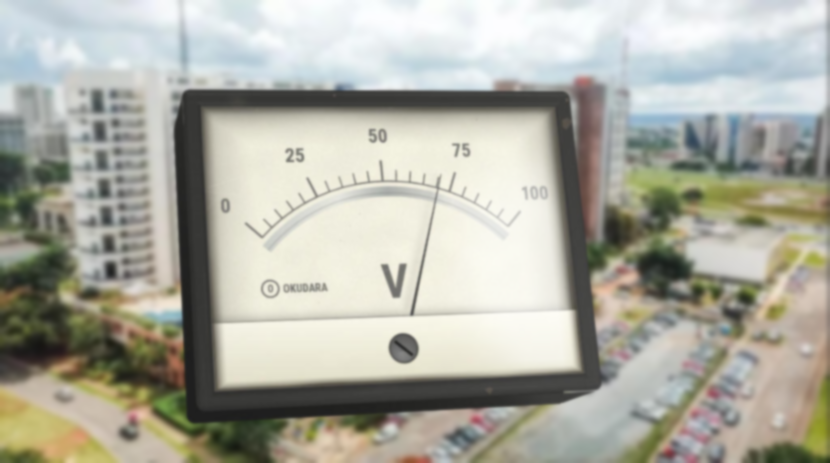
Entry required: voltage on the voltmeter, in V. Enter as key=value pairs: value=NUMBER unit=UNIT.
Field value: value=70 unit=V
